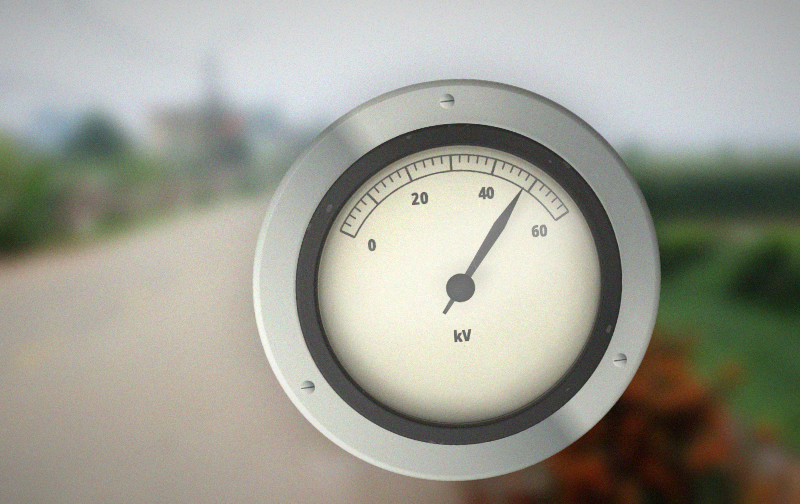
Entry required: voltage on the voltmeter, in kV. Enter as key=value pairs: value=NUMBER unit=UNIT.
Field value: value=48 unit=kV
